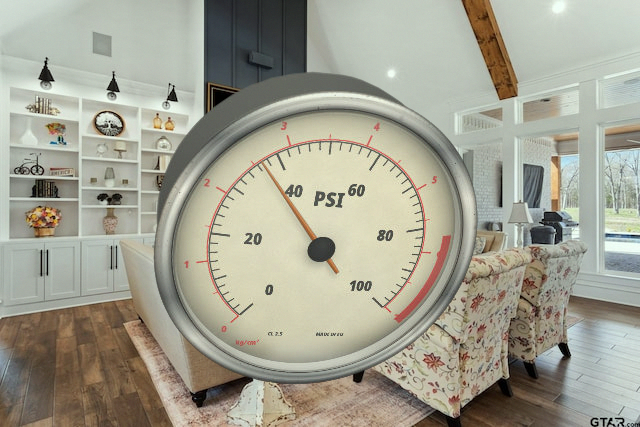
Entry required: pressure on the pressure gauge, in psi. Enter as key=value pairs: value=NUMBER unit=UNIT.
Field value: value=37 unit=psi
